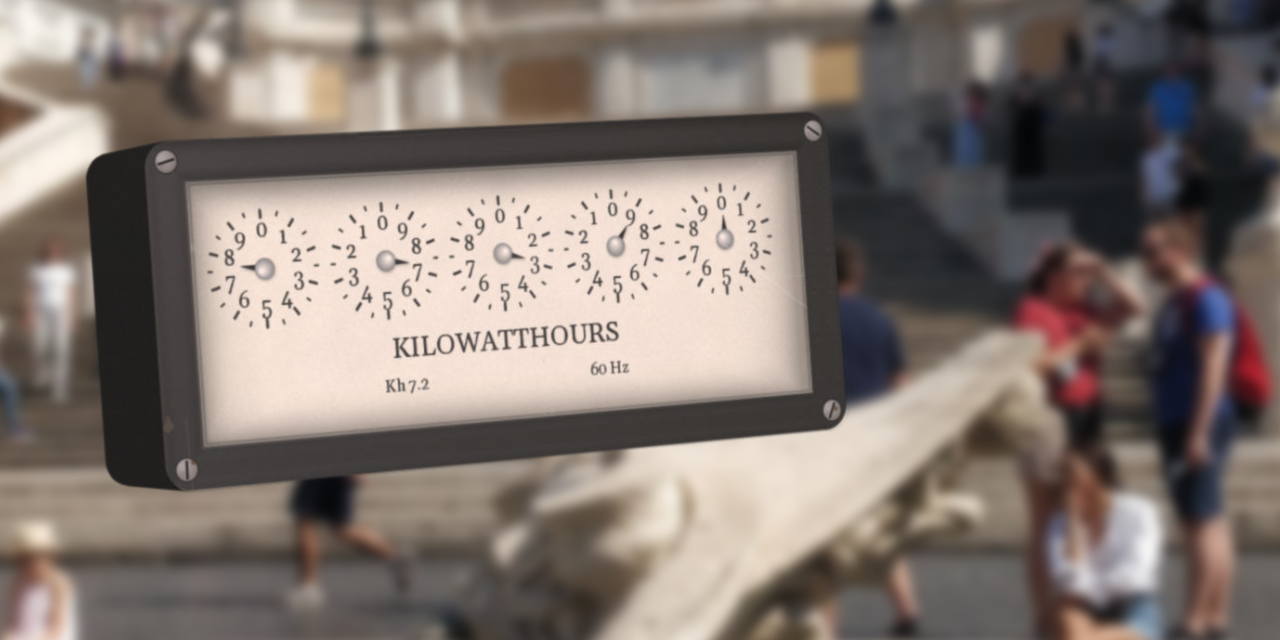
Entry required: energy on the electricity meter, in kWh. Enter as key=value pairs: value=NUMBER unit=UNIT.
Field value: value=77290 unit=kWh
